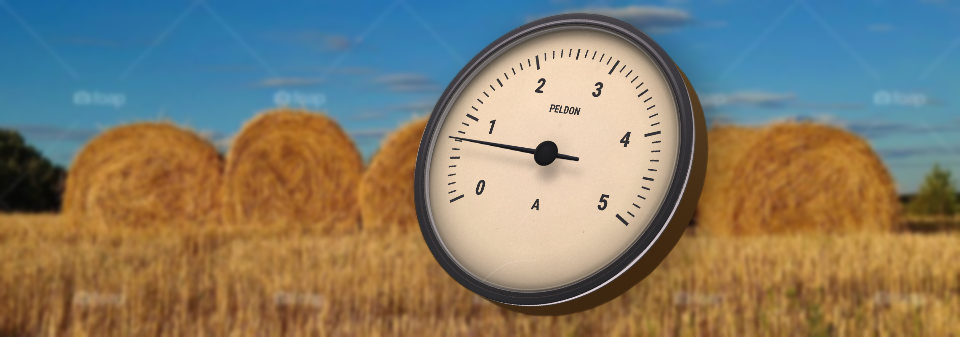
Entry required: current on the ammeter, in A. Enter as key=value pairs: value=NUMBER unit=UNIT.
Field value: value=0.7 unit=A
